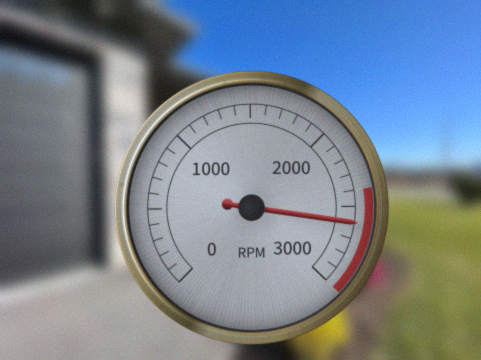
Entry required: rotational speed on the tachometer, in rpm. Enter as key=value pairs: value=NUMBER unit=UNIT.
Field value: value=2600 unit=rpm
